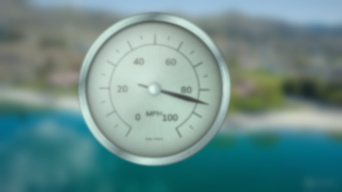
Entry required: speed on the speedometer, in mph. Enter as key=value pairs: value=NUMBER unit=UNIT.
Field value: value=85 unit=mph
